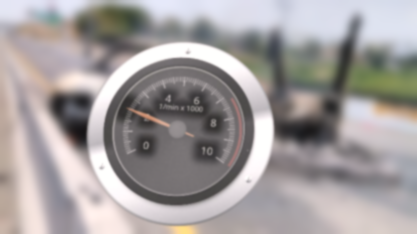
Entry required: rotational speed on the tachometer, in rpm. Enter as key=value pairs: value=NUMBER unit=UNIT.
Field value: value=2000 unit=rpm
